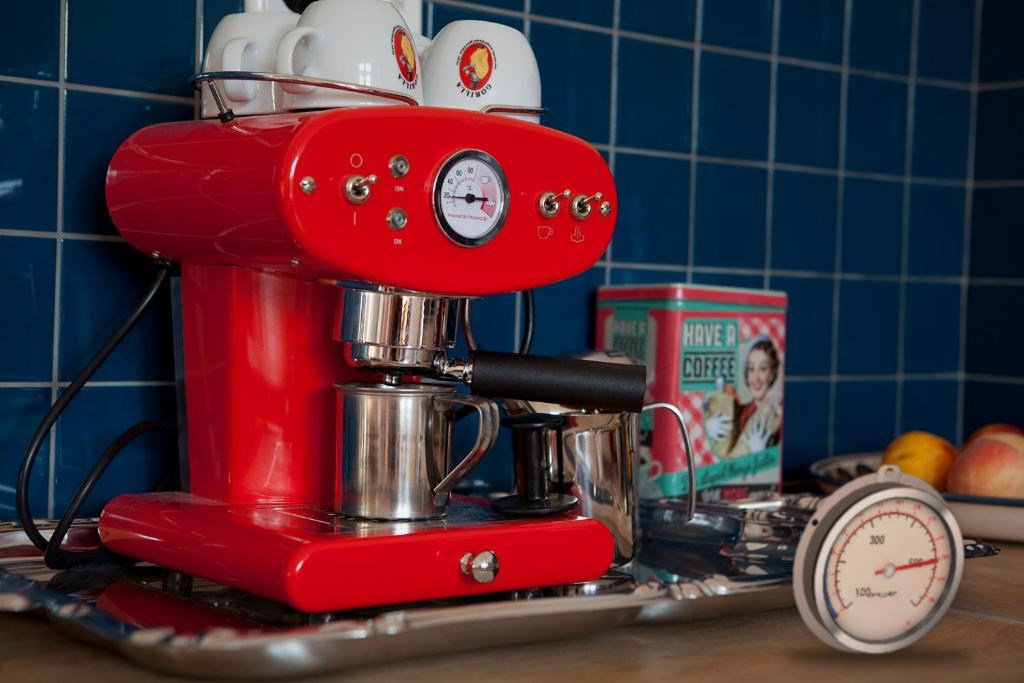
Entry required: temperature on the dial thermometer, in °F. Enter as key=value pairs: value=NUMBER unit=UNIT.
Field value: value=500 unit=°F
